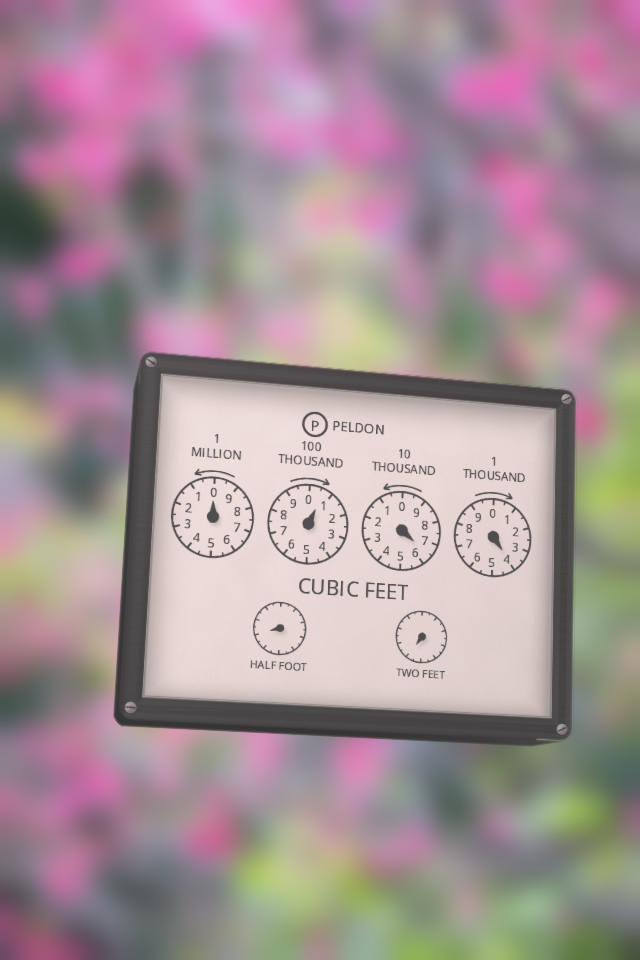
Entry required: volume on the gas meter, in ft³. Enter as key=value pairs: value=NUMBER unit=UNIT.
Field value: value=6400 unit=ft³
